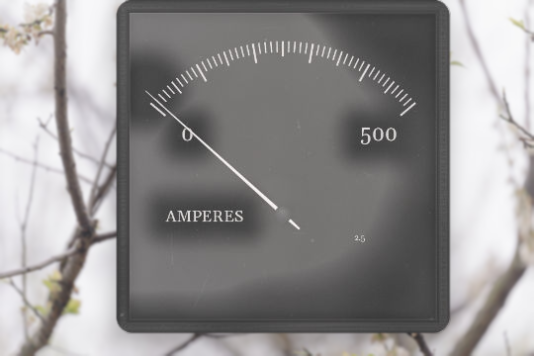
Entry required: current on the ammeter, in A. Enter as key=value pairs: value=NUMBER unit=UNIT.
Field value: value=10 unit=A
